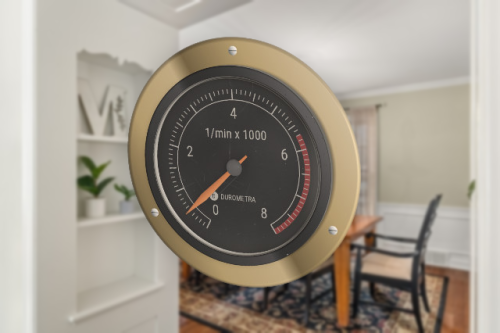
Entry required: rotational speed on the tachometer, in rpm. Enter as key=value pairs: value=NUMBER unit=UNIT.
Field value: value=500 unit=rpm
